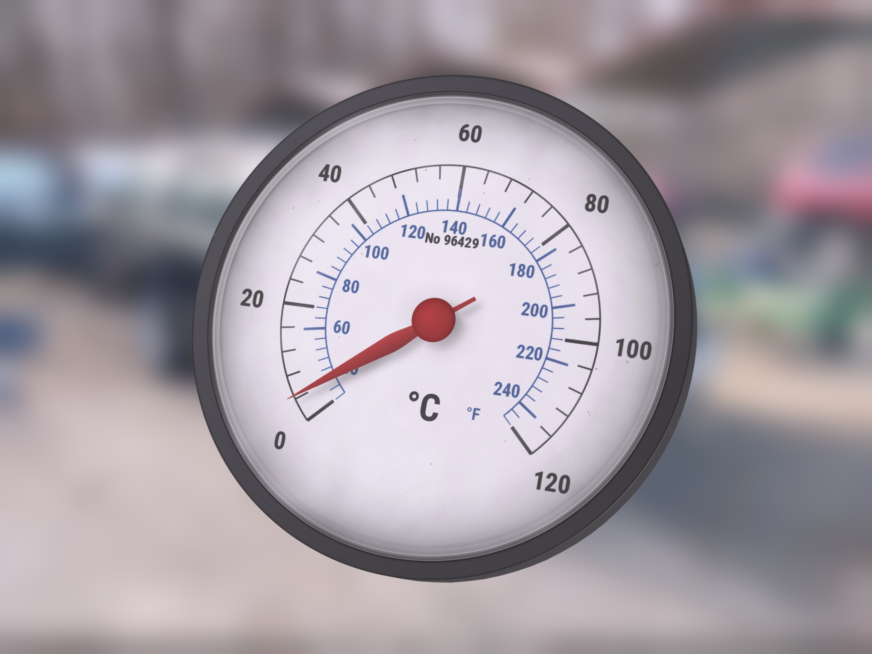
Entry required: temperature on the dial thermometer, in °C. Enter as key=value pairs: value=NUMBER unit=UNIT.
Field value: value=4 unit=°C
